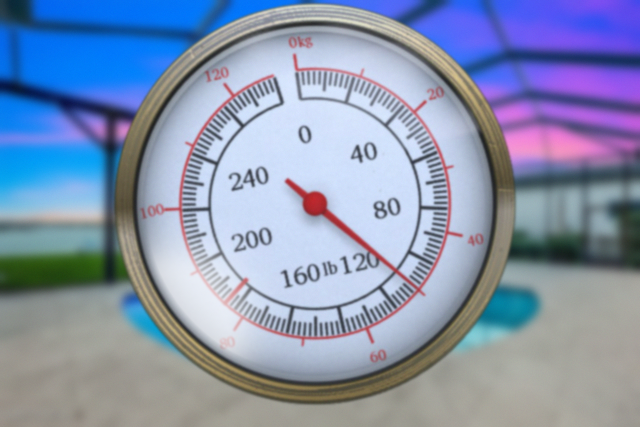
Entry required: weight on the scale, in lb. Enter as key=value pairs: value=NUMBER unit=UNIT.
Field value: value=110 unit=lb
